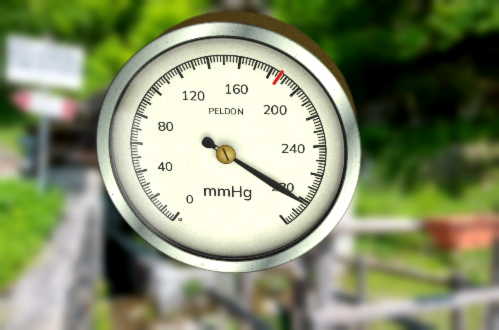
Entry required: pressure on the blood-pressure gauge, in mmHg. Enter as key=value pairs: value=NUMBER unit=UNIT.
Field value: value=280 unit=mmHg
